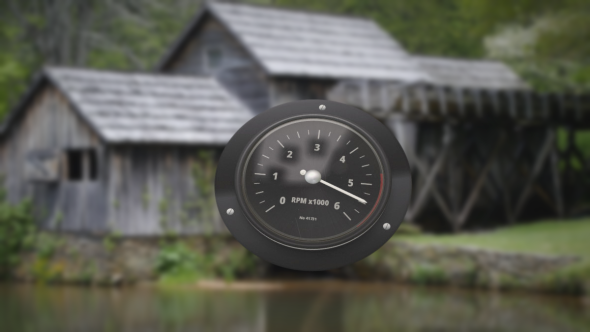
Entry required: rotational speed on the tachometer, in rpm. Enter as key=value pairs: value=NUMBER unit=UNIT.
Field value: value=5500 unit=rpm
